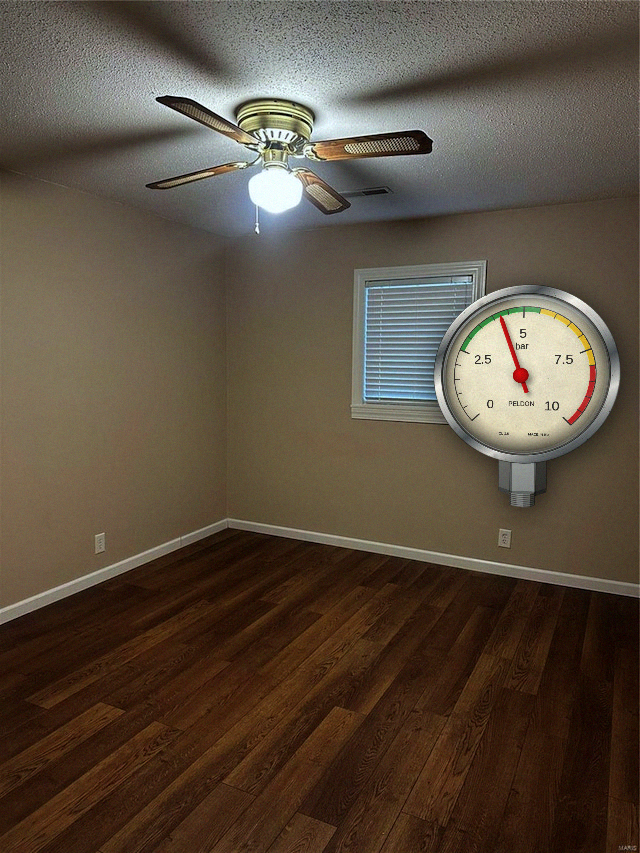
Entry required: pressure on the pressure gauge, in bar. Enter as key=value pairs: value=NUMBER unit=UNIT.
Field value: value=4.25 unit=bar
